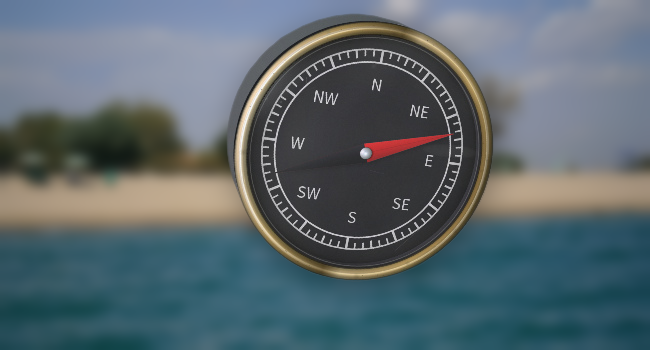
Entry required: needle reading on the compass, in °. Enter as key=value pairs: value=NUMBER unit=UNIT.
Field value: value=70 unit=°
